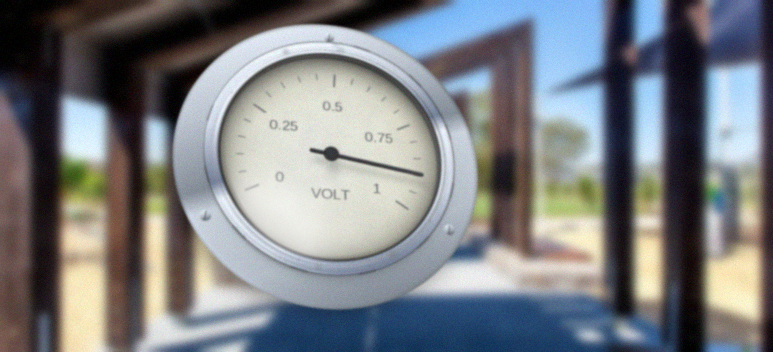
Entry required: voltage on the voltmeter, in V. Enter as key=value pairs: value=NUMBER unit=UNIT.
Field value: value=0.9 unit=V
